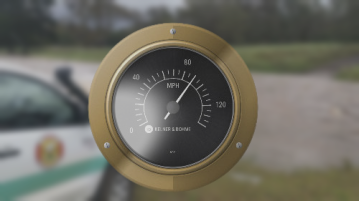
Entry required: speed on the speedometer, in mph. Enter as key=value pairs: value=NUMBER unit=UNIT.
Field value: value=90 unit=mph
